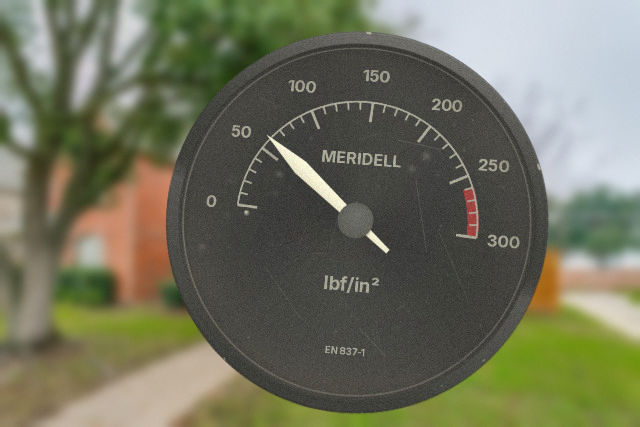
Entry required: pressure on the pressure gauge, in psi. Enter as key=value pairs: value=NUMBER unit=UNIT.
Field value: value=60 unit=psi
